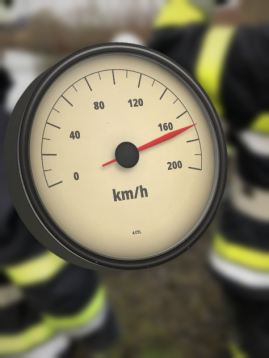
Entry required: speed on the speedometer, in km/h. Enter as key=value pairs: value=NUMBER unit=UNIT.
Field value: value=170 unit=km/h
